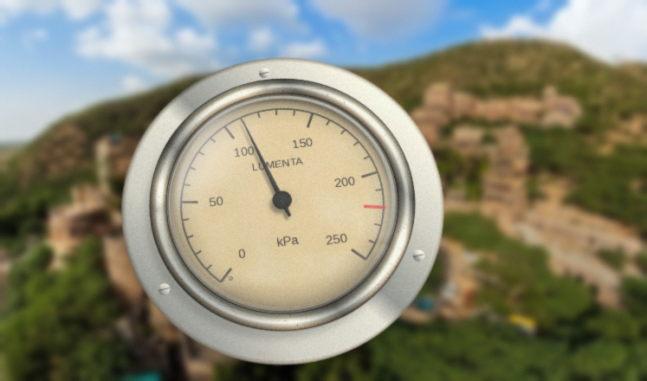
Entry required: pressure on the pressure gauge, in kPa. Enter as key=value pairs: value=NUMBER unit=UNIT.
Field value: value=110 unit=kPa
